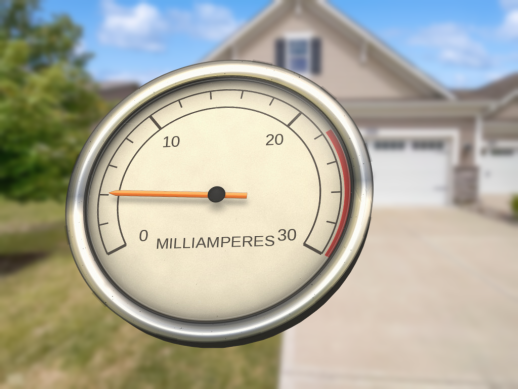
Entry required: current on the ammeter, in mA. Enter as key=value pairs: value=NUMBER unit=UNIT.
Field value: value=4 unit=mA
